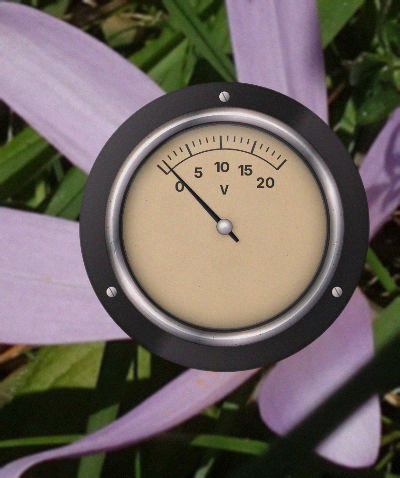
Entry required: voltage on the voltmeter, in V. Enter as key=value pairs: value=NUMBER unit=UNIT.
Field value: value=1 unit=V
